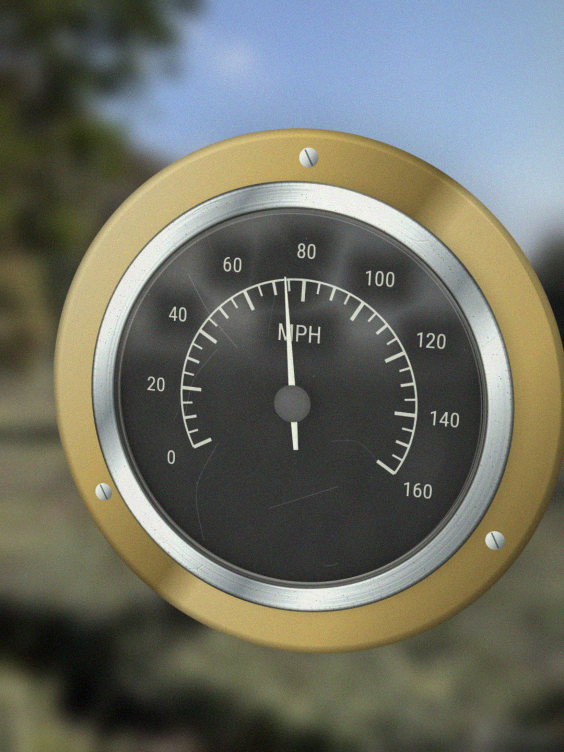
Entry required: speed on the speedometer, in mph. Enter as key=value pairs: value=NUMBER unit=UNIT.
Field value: value=75 unit=mph
